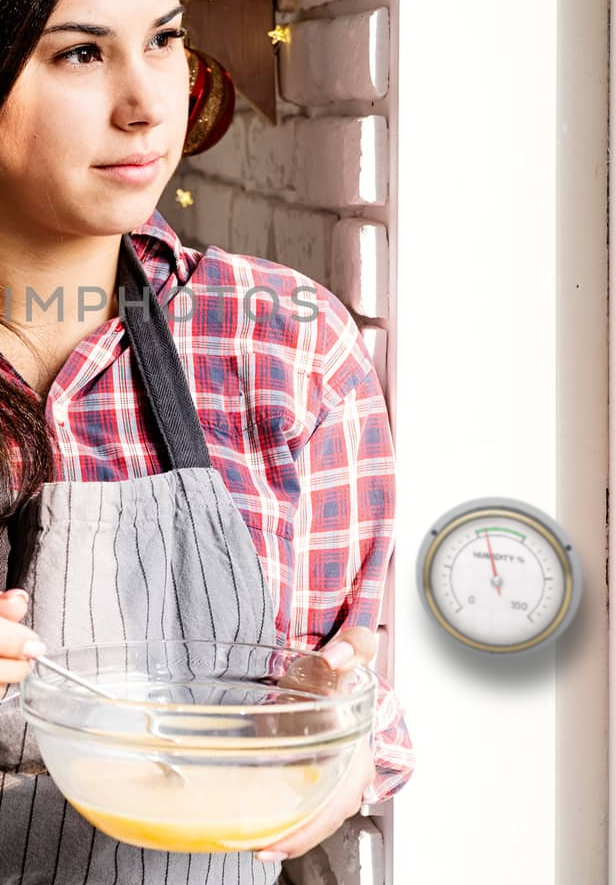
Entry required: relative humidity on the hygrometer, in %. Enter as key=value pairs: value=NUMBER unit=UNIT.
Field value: value=44 unit=%
